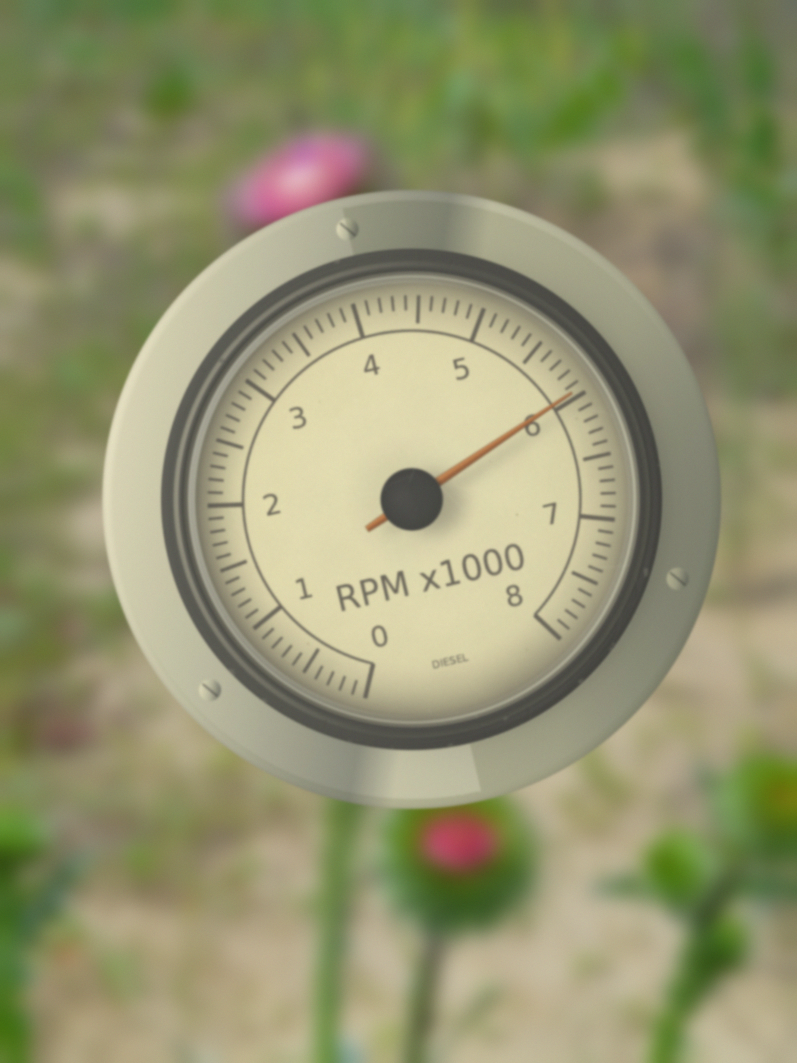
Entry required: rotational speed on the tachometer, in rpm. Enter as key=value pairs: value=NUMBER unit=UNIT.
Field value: value=5950 unit=rpm
